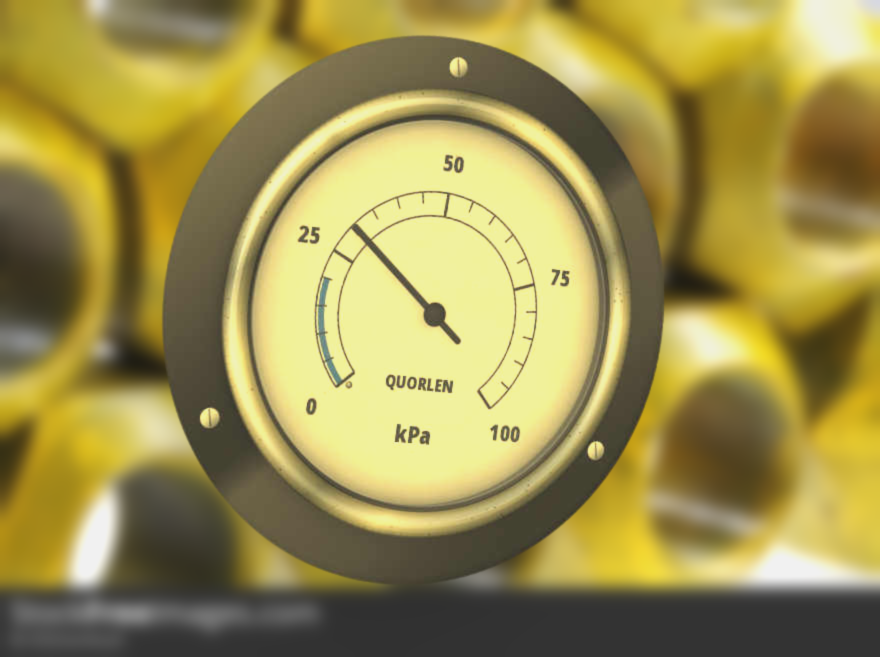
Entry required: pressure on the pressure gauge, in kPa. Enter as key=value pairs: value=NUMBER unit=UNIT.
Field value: value=30 unit=kPa
